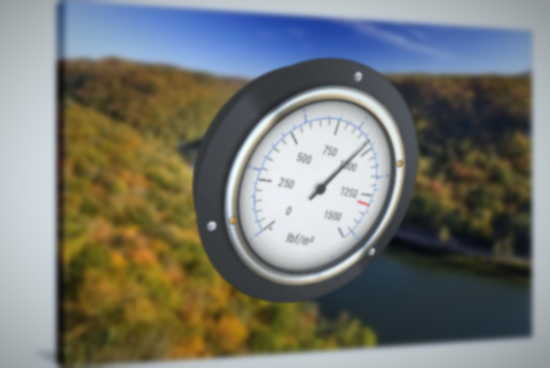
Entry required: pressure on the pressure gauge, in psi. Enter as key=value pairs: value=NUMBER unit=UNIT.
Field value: value=950 unit=psi
